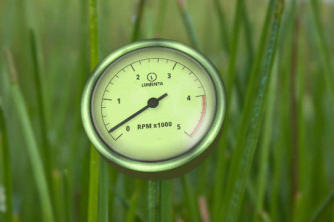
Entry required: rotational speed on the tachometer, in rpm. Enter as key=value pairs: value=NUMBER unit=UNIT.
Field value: value=200 unit=rpm
